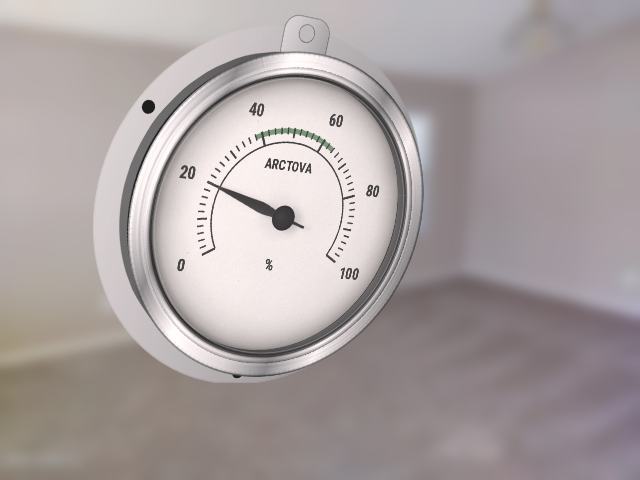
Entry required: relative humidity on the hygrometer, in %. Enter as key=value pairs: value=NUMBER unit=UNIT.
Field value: value=20 unit=%
